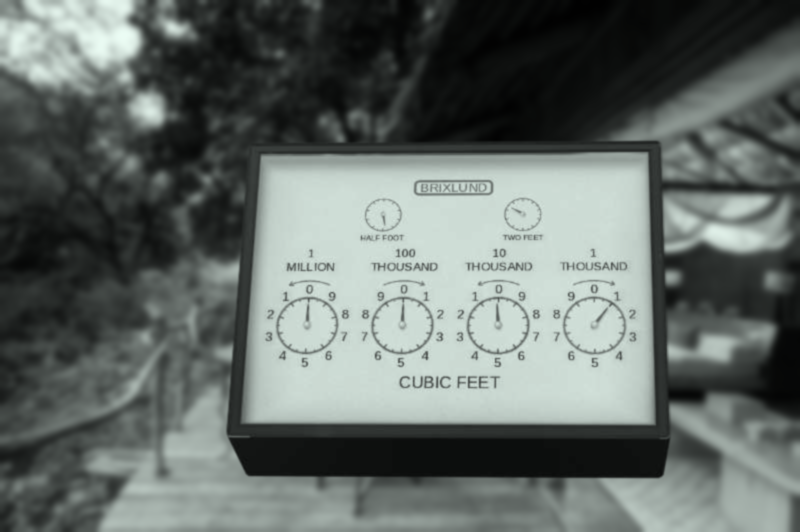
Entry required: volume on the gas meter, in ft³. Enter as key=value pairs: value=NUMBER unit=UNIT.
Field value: value=100 unit=ft³
